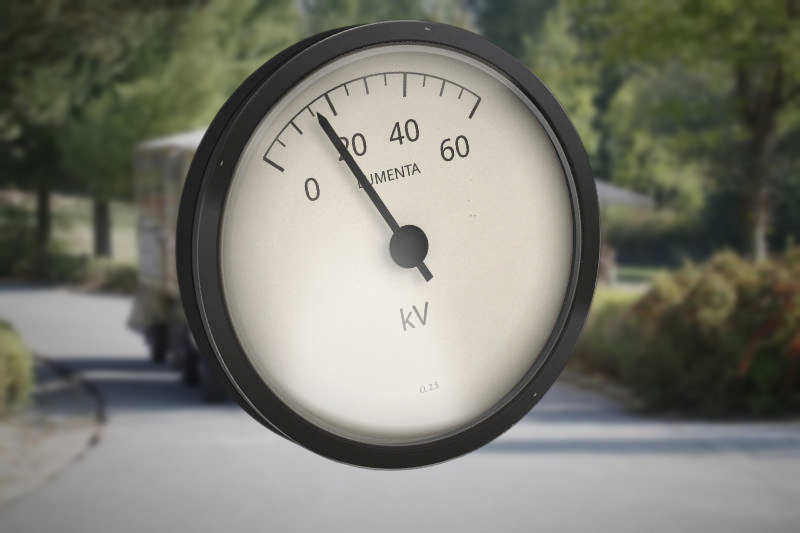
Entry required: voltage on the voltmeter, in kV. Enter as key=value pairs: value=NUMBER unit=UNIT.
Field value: value=15 unit=kV
